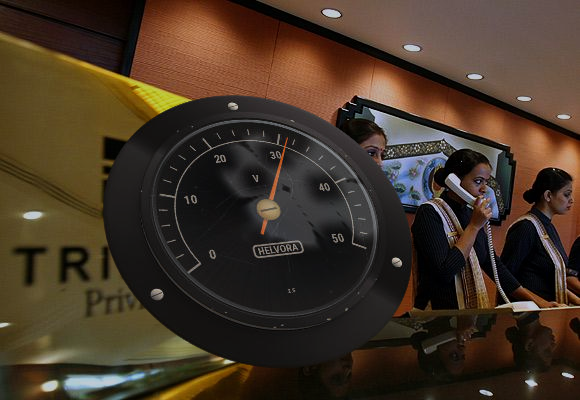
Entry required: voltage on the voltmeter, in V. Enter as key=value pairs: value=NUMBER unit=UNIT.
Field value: value=31 unit=V
